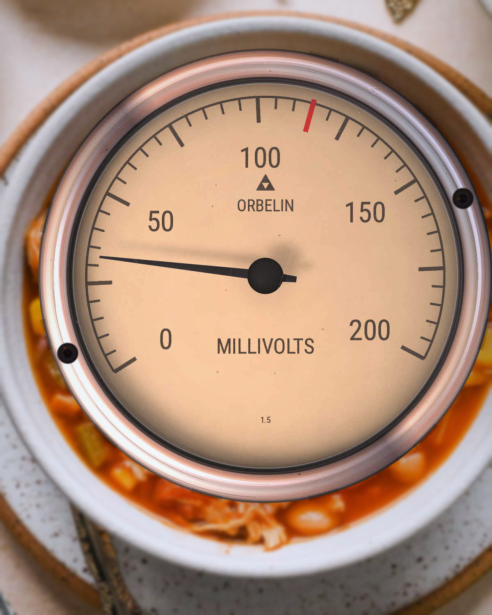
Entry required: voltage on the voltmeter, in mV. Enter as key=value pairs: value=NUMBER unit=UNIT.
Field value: value=32.5 unit=mV
